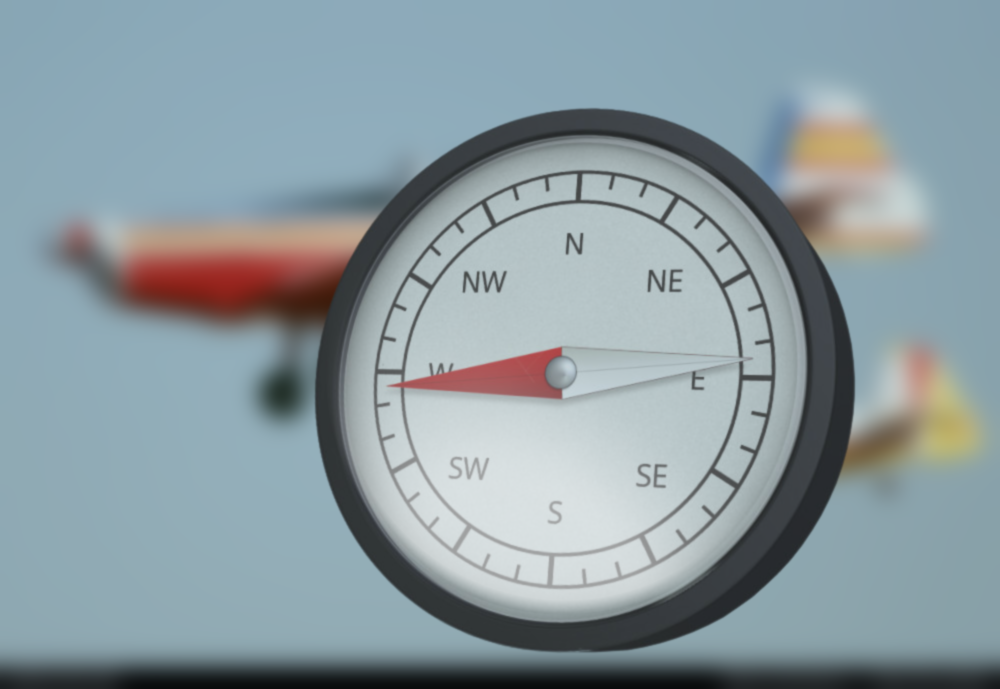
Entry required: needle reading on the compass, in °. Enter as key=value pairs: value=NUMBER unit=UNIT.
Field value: value=265 unit=°
